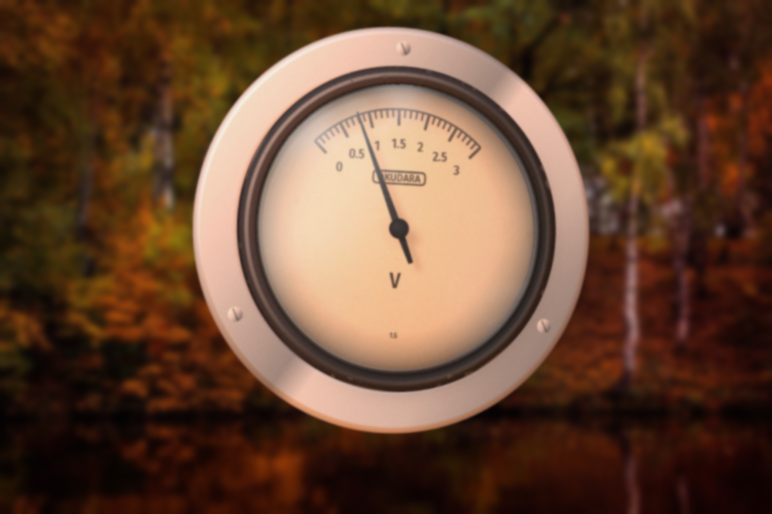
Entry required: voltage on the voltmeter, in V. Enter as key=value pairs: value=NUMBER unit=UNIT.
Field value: value=0.8 unit=V
